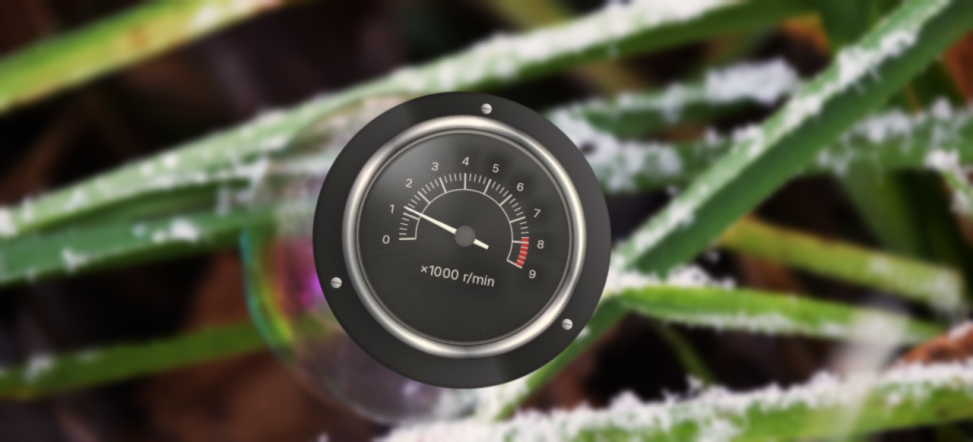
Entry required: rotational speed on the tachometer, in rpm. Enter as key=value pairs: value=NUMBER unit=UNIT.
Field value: value=1200 unit=rpm
